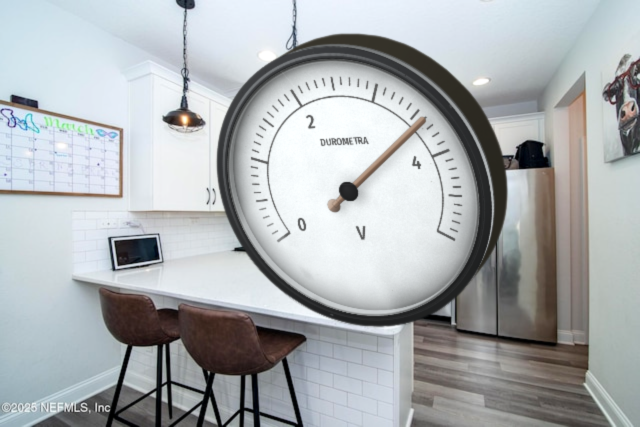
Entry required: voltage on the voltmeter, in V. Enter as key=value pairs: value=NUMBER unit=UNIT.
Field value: value=3.6 unit=V
